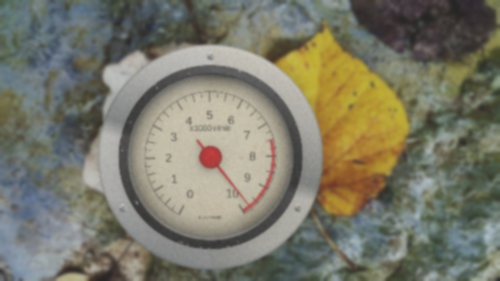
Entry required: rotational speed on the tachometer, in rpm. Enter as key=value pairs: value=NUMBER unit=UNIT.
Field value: value=9750 unit=rpm
